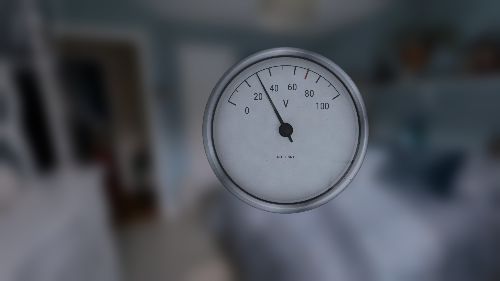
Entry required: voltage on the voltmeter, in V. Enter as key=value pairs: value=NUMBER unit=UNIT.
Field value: value=30 unit=V
